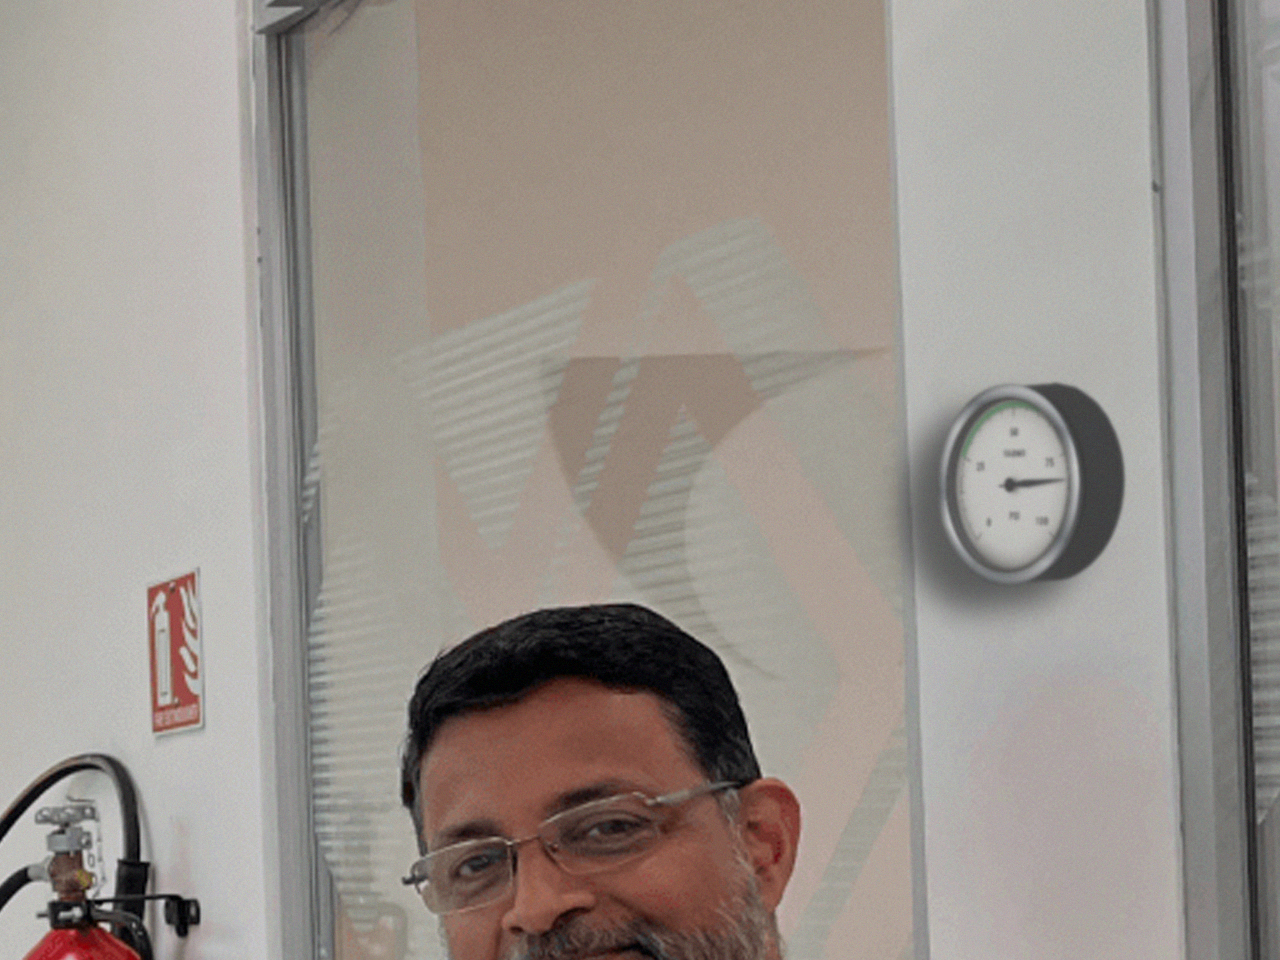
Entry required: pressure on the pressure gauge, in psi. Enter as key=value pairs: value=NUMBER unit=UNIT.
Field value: value=82.5 unit=psi
